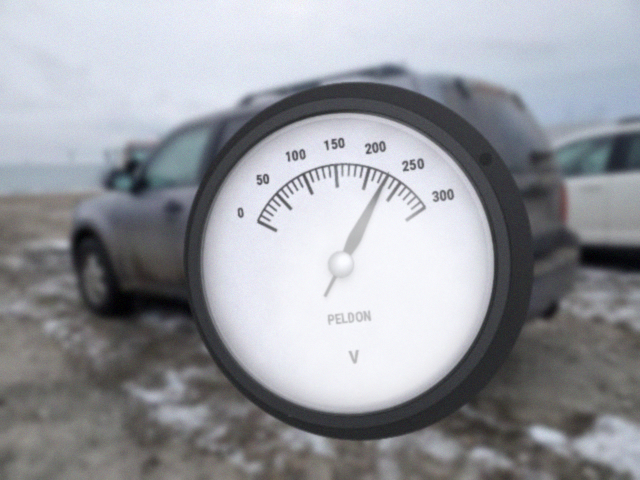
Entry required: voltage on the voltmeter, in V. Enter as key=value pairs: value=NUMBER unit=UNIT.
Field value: value=230 unit=V
